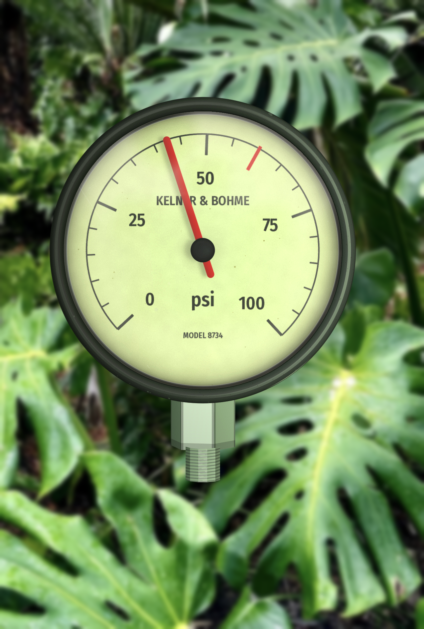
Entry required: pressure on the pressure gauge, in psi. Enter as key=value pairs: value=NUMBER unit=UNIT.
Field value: value=42.5 unit=psi
